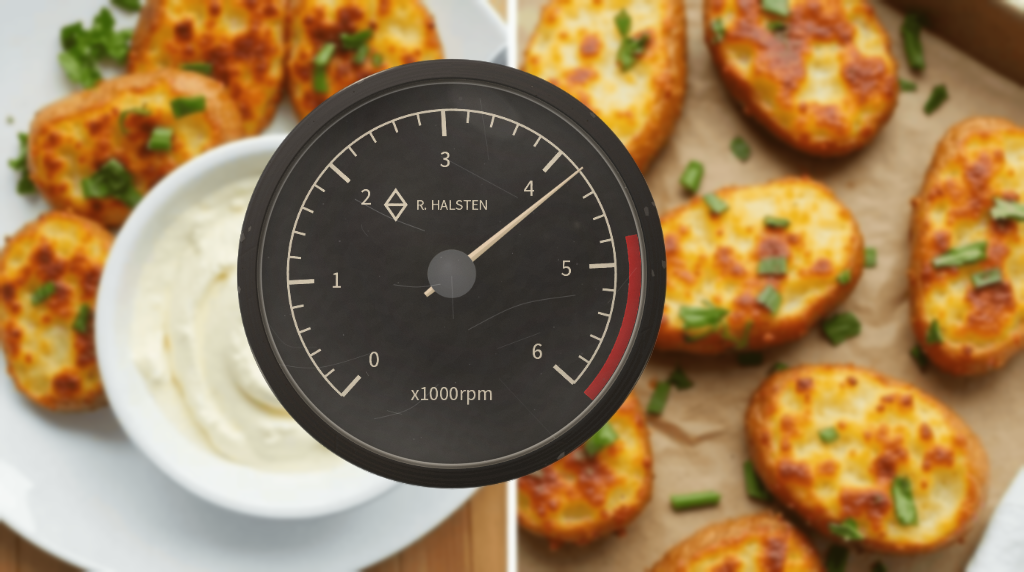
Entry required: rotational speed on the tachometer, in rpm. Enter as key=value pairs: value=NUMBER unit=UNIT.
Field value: value=4200 unit=rpm
